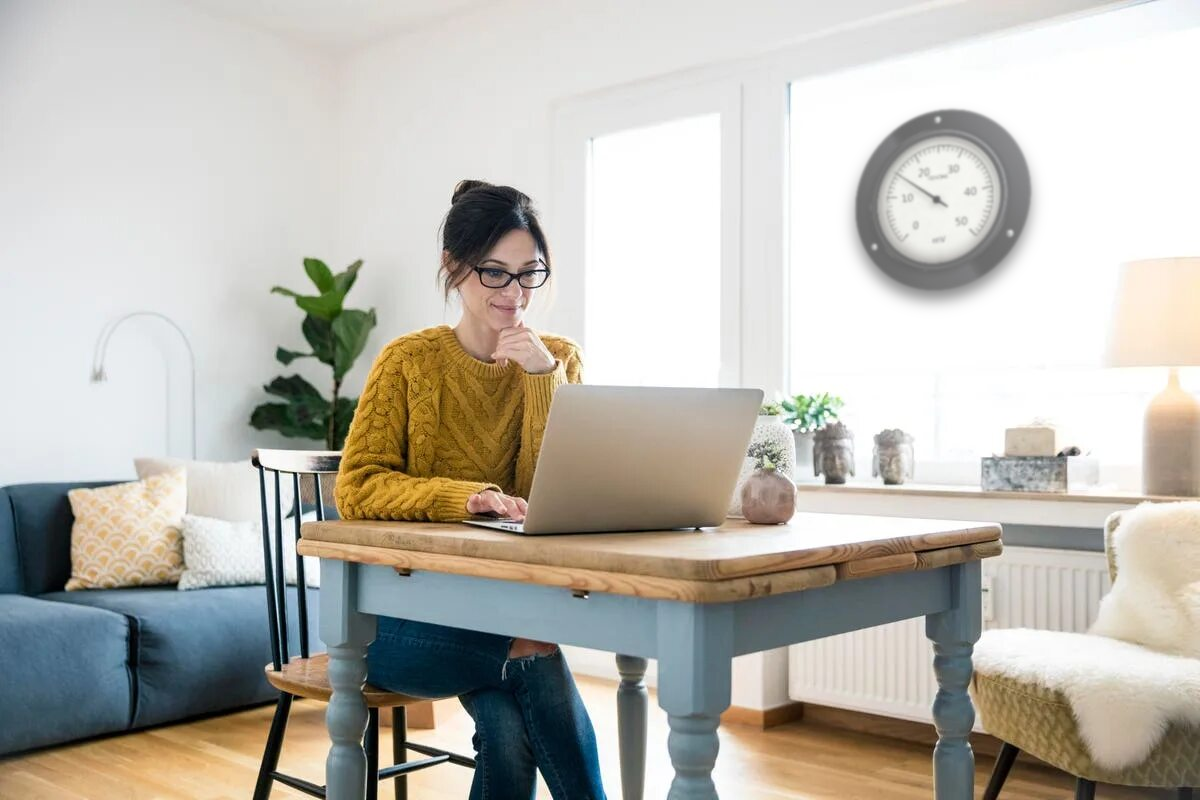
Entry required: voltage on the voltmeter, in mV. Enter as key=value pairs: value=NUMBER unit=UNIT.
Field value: value=15 unit=mV
